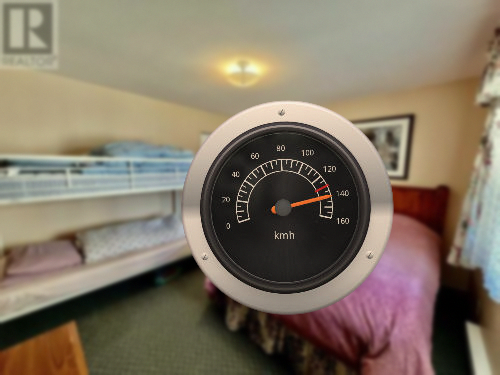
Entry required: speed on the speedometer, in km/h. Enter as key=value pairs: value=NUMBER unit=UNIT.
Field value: value=140 unit=km/h
